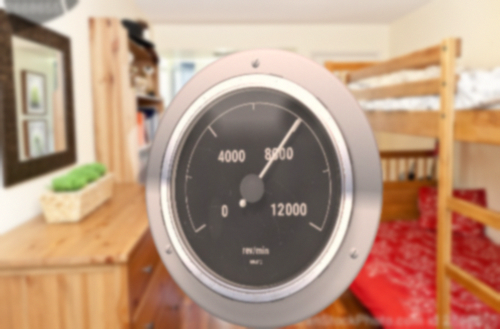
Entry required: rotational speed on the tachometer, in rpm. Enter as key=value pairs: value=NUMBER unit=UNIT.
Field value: value=8000 unit=rpm
